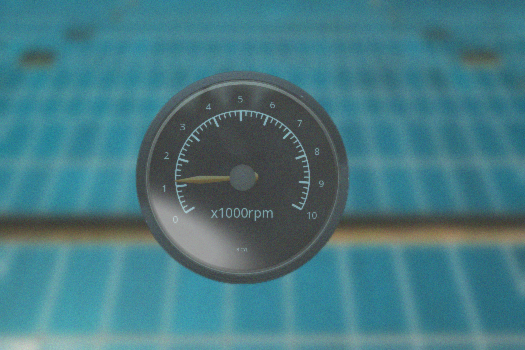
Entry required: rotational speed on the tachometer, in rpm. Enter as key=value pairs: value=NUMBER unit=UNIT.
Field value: value=1200 unit=rpm
